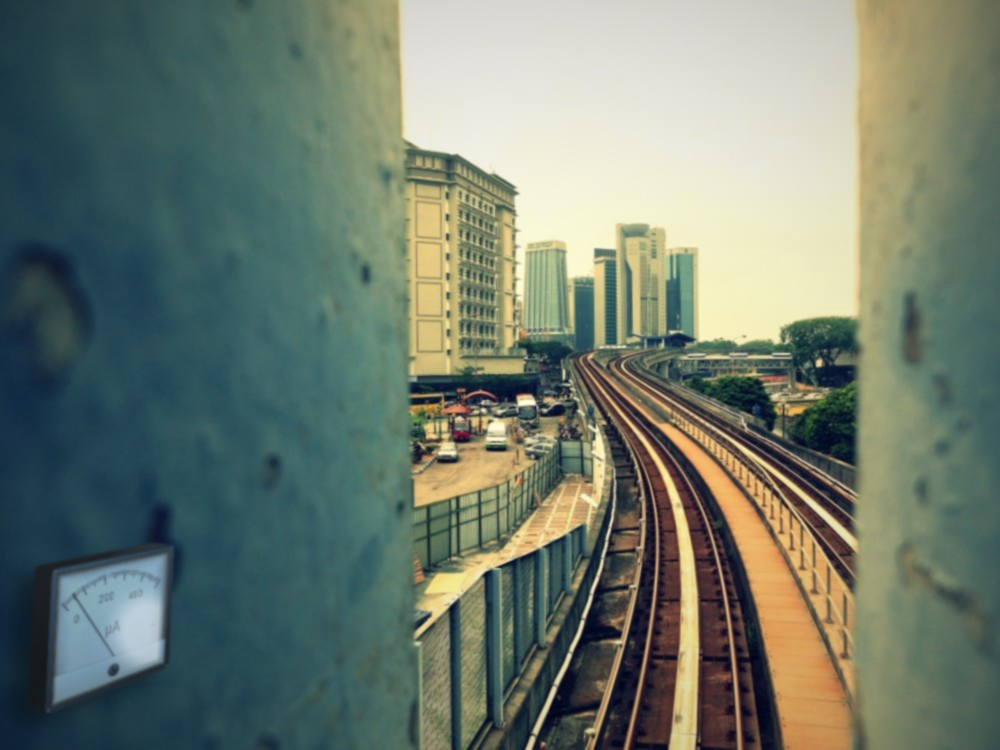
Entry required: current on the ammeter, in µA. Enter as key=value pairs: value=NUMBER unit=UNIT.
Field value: value=50 unit=µA
